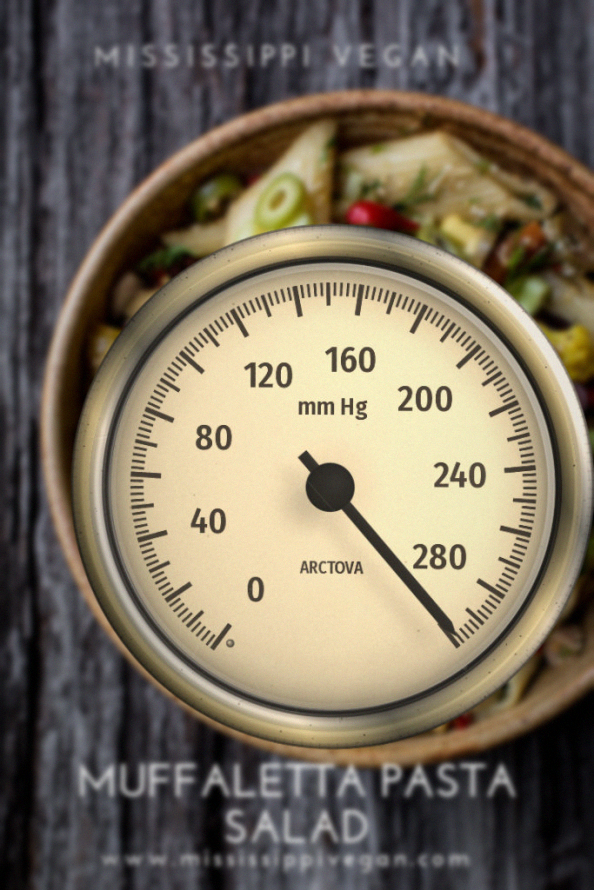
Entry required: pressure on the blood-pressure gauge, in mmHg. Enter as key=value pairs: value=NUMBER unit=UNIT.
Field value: value=298 unit=mmHg
